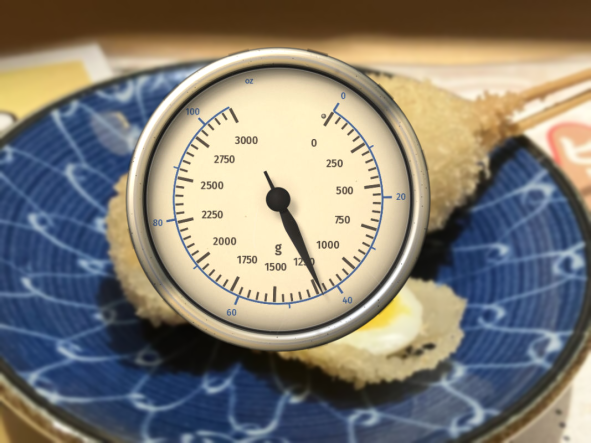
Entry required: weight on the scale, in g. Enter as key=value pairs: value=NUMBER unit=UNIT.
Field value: value=1225 unit=g
